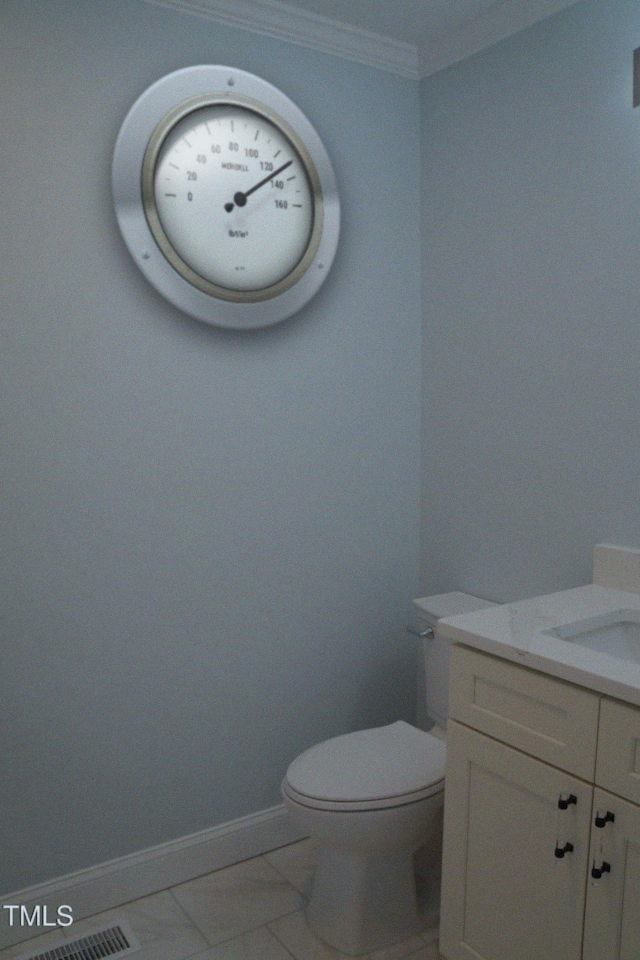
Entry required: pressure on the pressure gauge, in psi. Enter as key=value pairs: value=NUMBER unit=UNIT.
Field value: value=130 unit=psi
